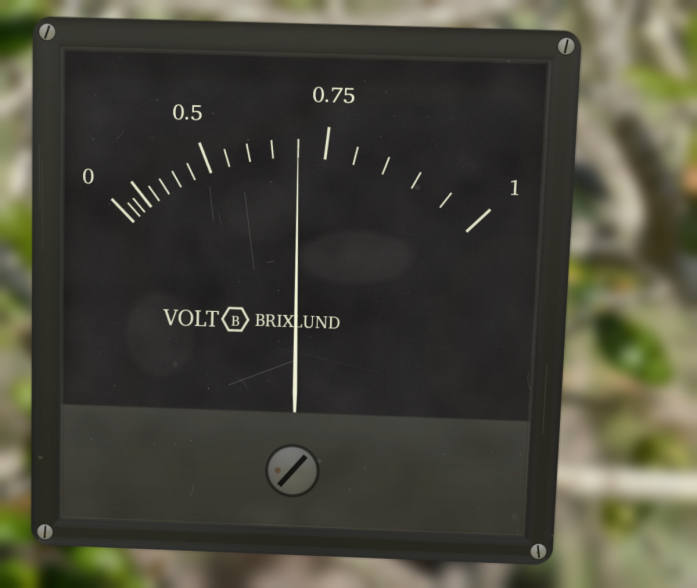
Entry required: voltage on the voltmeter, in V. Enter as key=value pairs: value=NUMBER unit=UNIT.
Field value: value=0.7 unit=V
